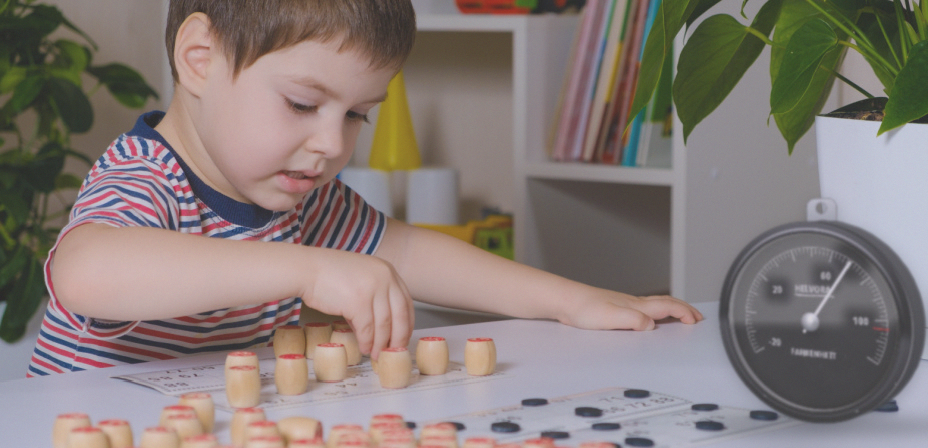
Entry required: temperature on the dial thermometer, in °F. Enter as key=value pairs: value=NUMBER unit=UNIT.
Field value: value=70 unit=°F
